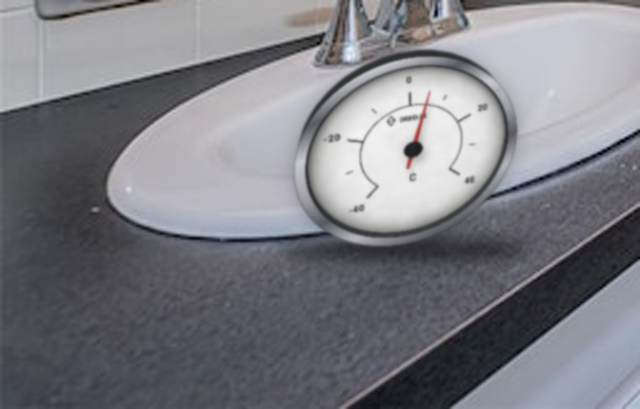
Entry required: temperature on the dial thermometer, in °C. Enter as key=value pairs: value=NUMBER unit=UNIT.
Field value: value=5 unit=°C
